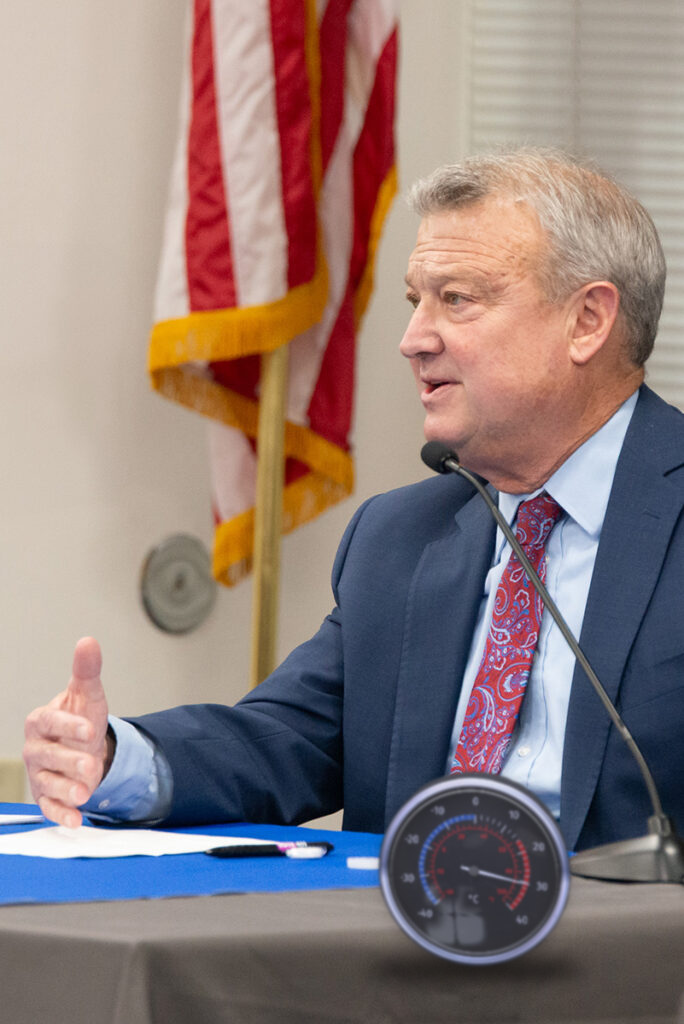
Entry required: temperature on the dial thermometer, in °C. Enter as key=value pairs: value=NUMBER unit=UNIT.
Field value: value=30 unit=°C
